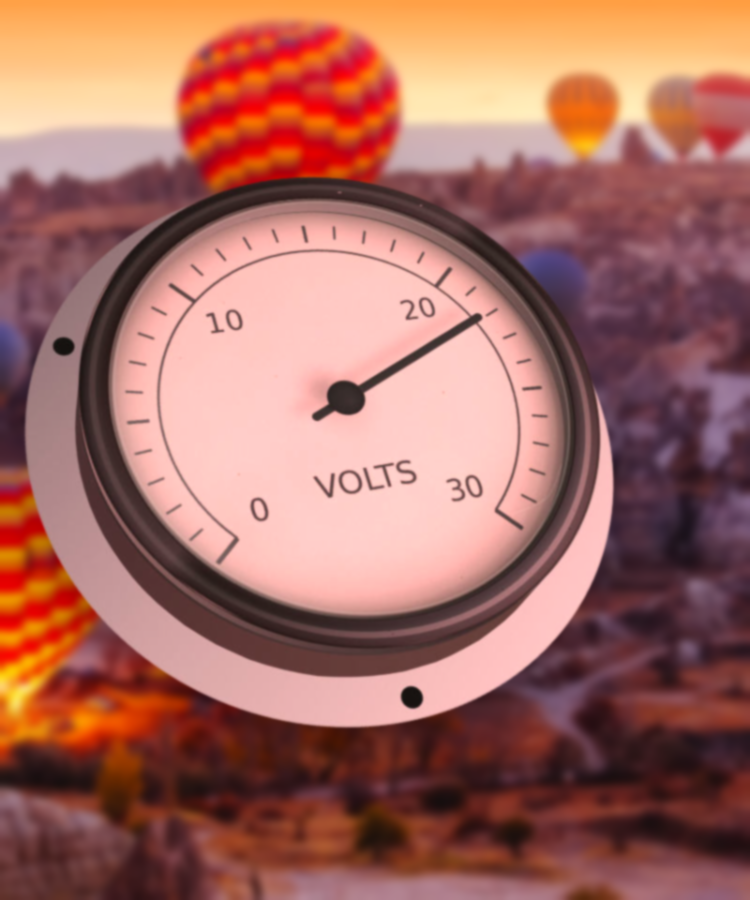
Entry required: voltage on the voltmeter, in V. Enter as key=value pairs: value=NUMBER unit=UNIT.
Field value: value=22 unit=V
